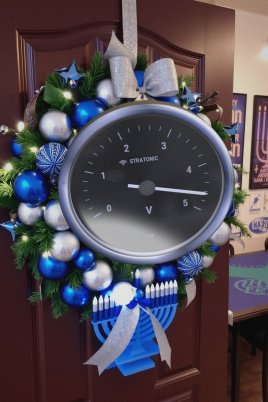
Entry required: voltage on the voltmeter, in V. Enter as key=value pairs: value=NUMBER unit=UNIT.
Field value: value=4.6 unit=V
